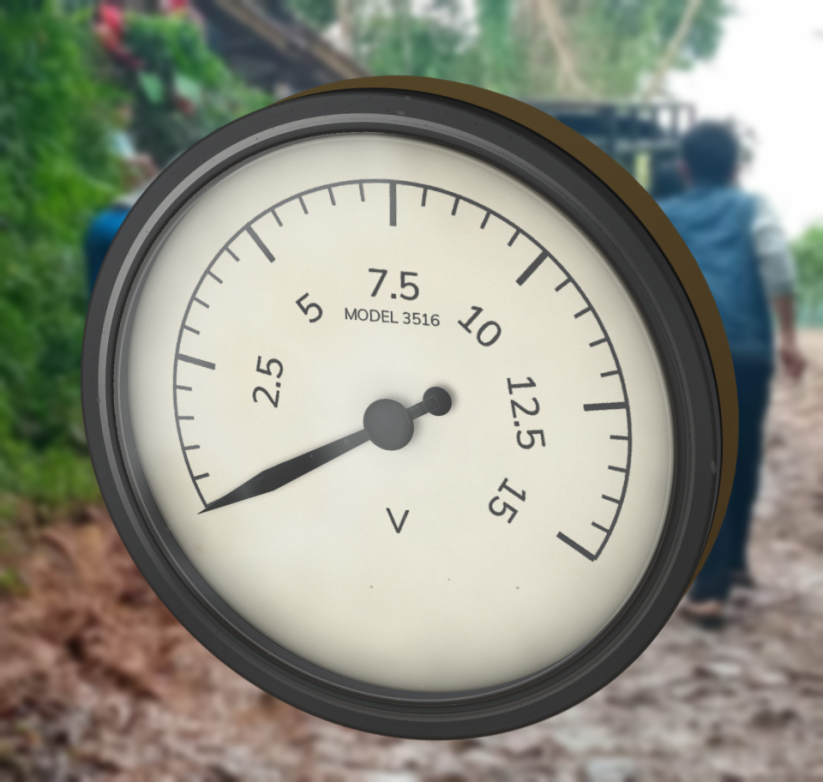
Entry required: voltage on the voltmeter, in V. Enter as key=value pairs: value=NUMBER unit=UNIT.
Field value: value=0 unit=V
